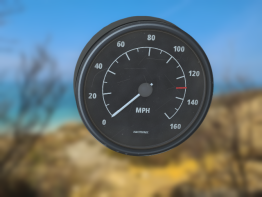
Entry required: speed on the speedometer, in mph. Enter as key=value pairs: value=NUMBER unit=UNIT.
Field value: value=0 unit=mph
